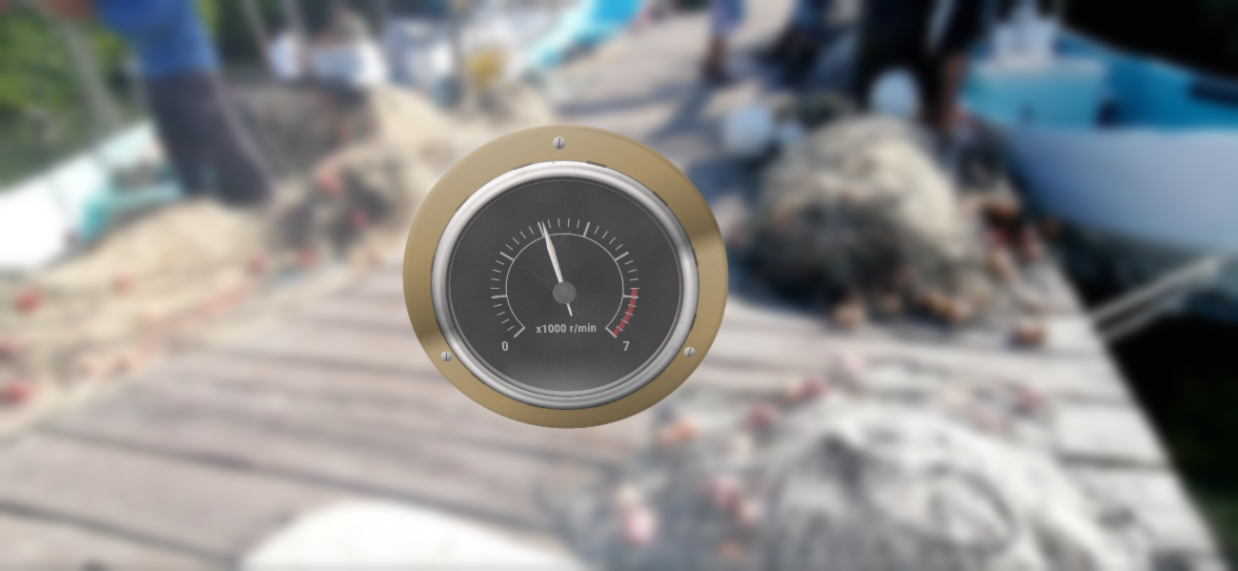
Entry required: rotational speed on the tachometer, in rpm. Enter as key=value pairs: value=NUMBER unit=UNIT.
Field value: value=3100 unit=rpm
